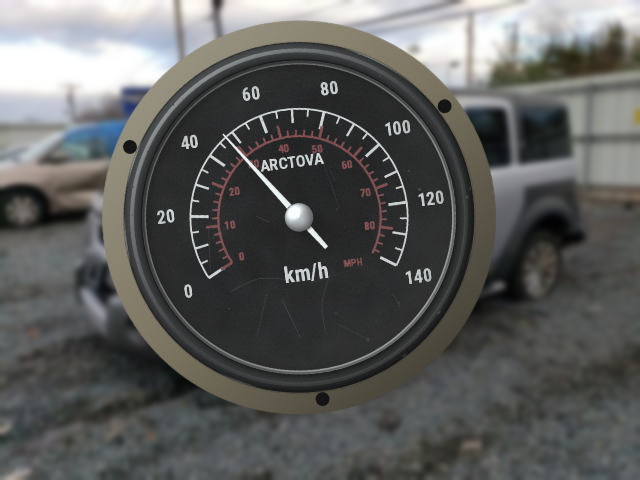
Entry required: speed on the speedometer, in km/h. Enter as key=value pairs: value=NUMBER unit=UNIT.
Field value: value=47.5 unit=km/h
